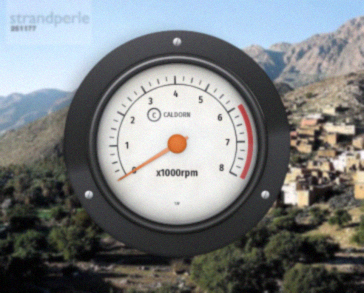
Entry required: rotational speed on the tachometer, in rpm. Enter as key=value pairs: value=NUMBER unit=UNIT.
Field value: value=0 unit=rpm
